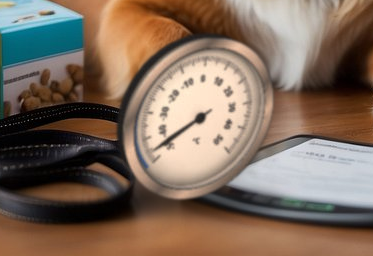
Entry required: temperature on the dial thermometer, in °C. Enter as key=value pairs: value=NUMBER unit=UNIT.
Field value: value=-45 unit=°C
